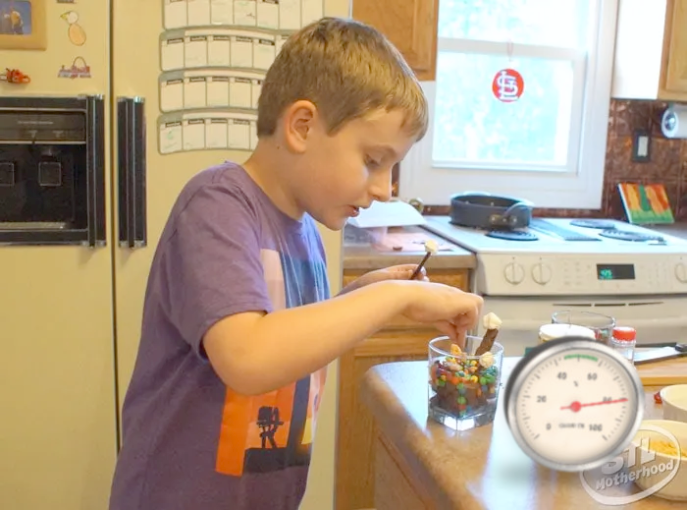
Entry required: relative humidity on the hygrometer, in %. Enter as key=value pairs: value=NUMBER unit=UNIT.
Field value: value=80 unit=%
